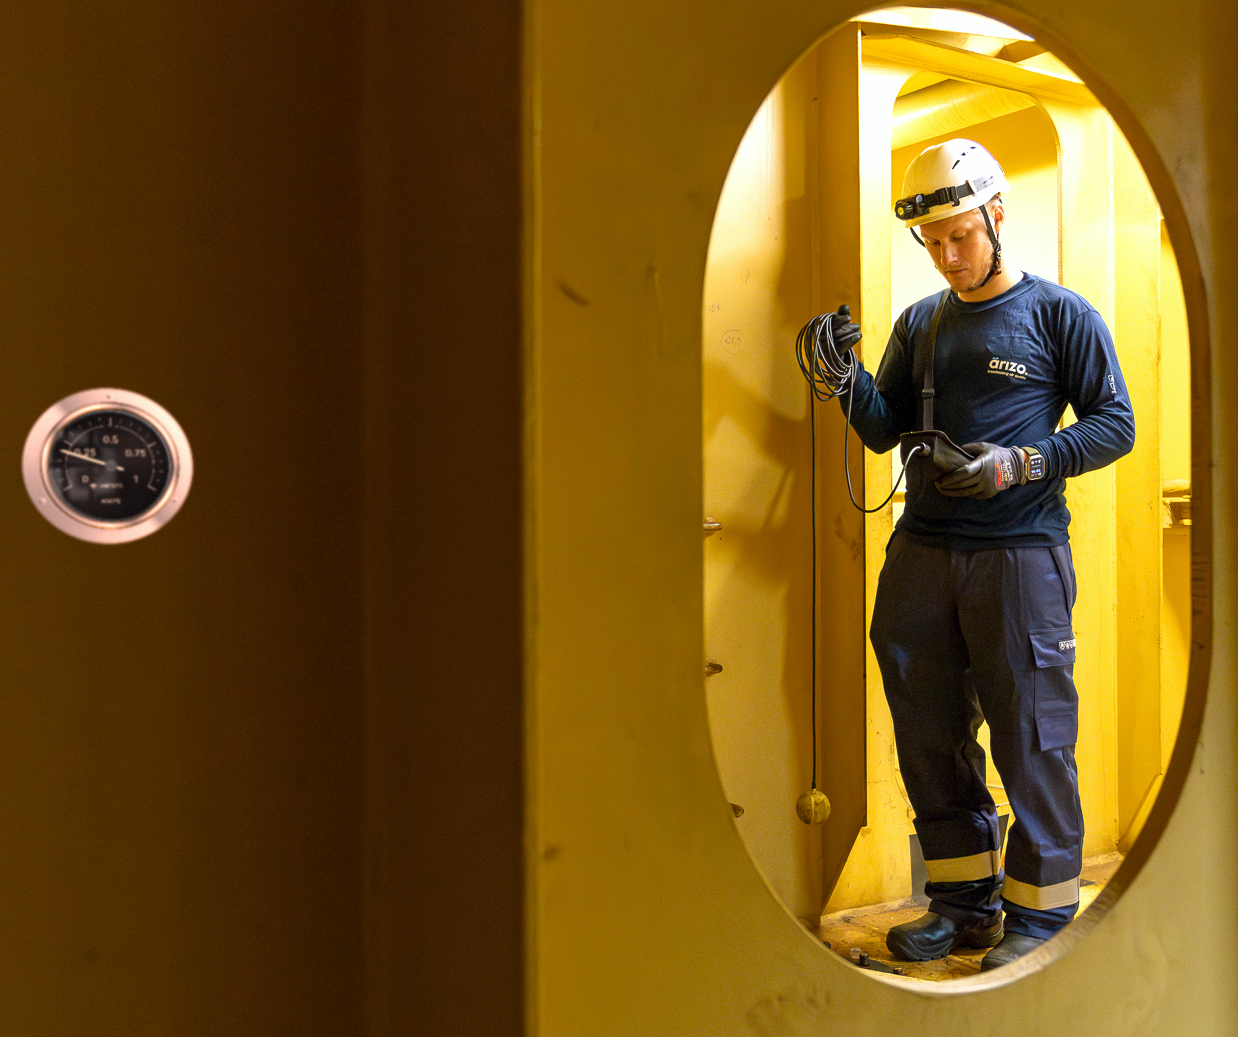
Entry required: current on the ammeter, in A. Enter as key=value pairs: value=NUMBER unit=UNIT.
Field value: value=0.2 unit=A
